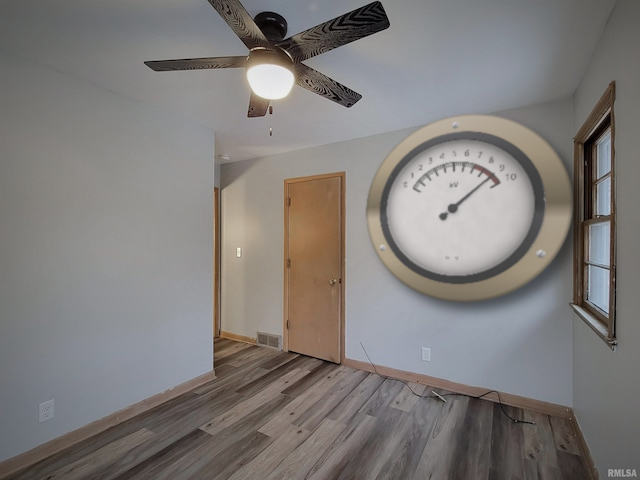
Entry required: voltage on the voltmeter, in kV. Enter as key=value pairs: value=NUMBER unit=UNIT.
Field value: value=9 unit=kV
